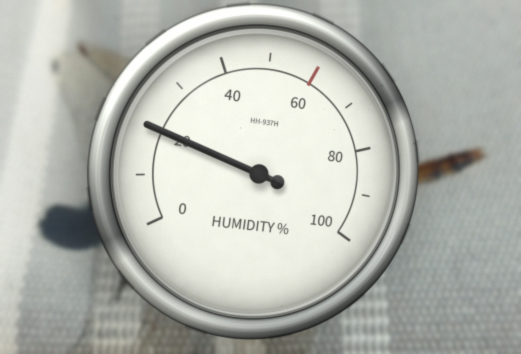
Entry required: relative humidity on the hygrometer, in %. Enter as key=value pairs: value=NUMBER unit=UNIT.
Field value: value=20 unit=%
